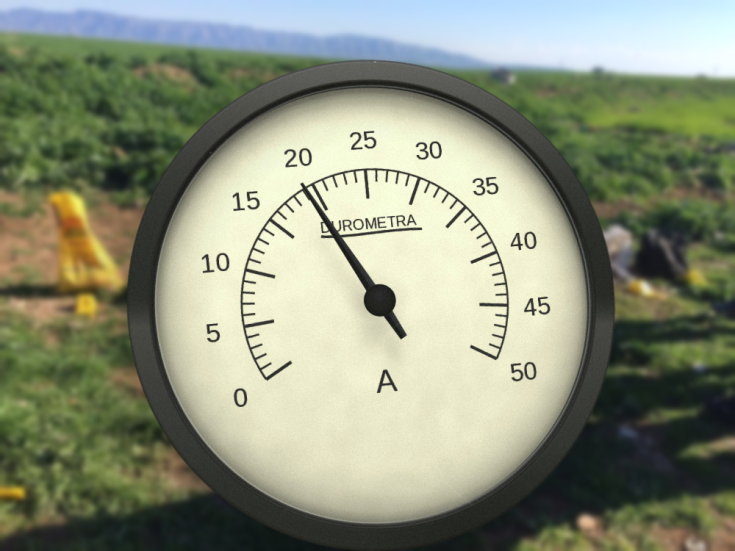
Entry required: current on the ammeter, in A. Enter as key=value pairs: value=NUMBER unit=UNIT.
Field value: value=19 unit=A
